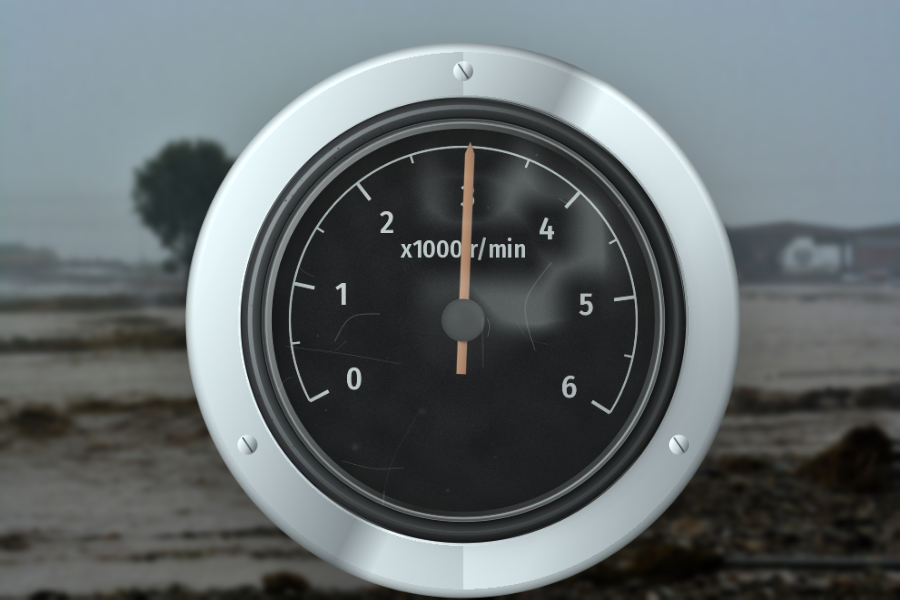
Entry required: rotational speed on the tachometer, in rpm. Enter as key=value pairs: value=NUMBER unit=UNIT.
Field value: value=3000 unit=rpm
